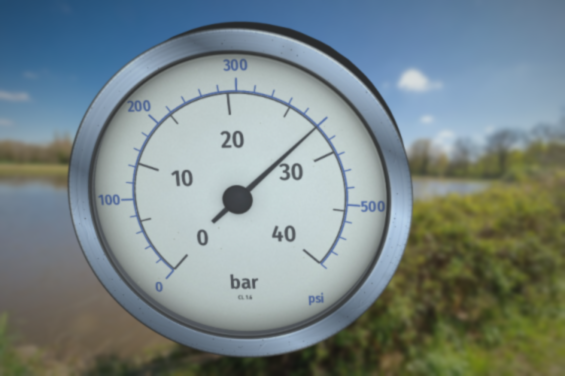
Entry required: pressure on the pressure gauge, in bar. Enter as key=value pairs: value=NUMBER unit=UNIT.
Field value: value=27.5 unit=bar
